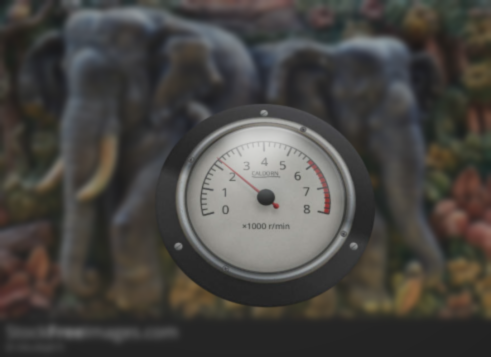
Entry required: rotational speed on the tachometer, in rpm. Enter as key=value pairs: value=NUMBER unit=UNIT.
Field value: value=2200 unit=rpm
